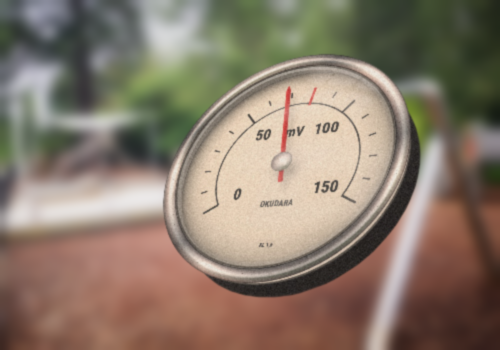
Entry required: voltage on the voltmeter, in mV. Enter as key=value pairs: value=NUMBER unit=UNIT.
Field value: value=70 unit=mV
